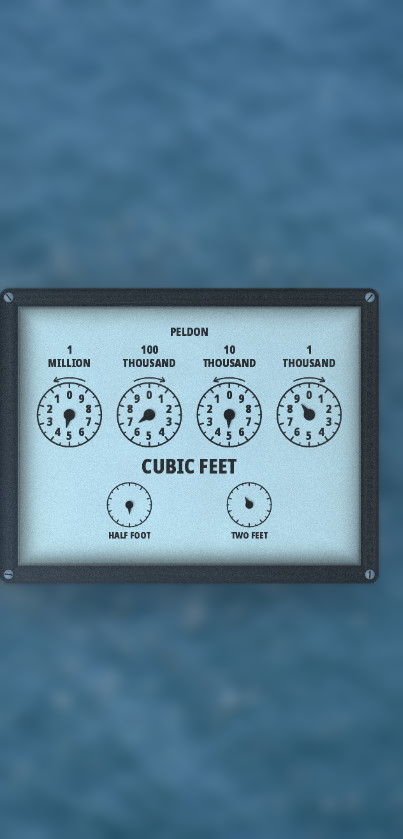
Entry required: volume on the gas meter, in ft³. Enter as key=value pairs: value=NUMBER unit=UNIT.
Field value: value=464900 unit=ft³
